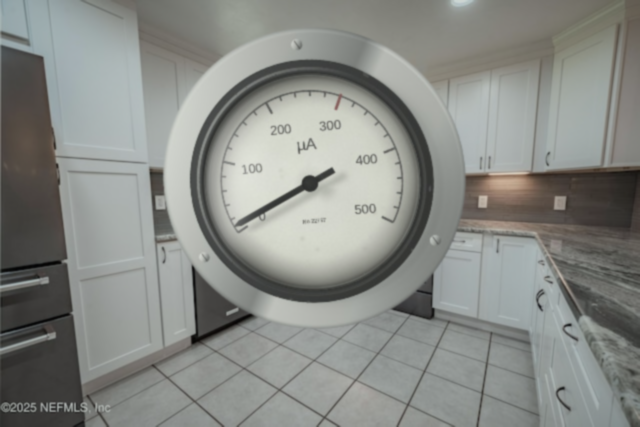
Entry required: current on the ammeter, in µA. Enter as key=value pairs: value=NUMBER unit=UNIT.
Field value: value=10 unit=µA
